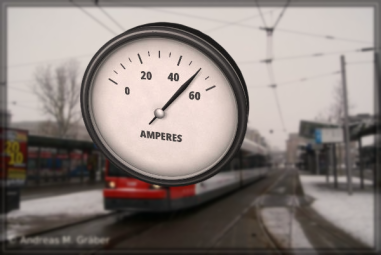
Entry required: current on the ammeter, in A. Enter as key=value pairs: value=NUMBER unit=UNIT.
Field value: value=50 unit=A
